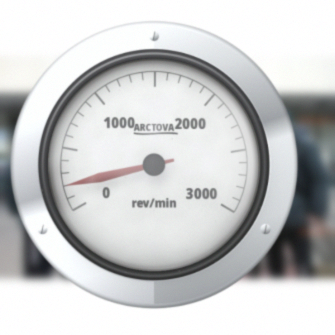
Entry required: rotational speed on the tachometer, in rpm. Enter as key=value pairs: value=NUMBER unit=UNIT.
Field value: value=200 unit=rpm
